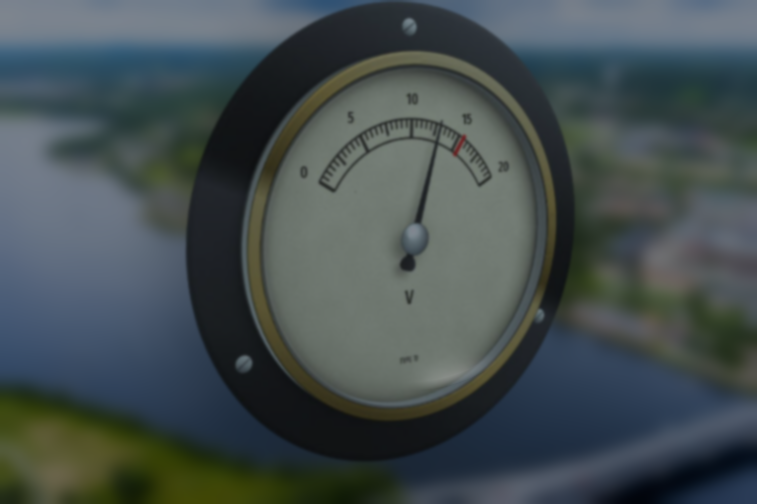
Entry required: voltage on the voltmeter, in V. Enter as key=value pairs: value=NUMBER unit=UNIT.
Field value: value=12.5 unit=V
